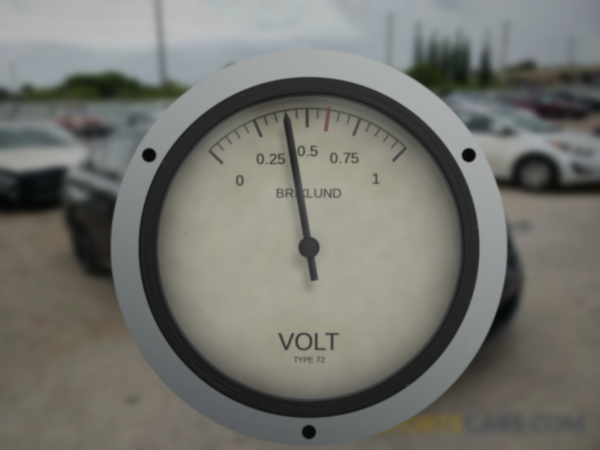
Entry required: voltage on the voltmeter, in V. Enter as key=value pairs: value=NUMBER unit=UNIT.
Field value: value=0.4 unit=V
